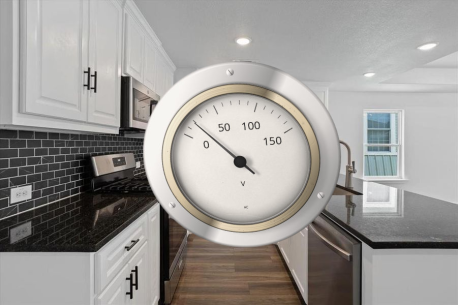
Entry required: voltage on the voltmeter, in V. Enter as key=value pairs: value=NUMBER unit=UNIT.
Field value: value=20 unit=V
